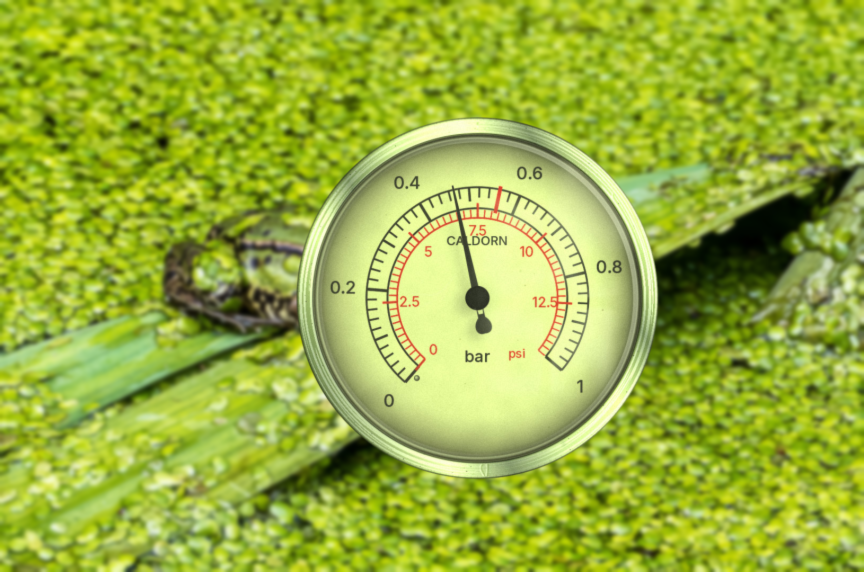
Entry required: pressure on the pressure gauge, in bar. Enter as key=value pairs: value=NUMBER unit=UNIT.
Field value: value=0.47 unit=bar
